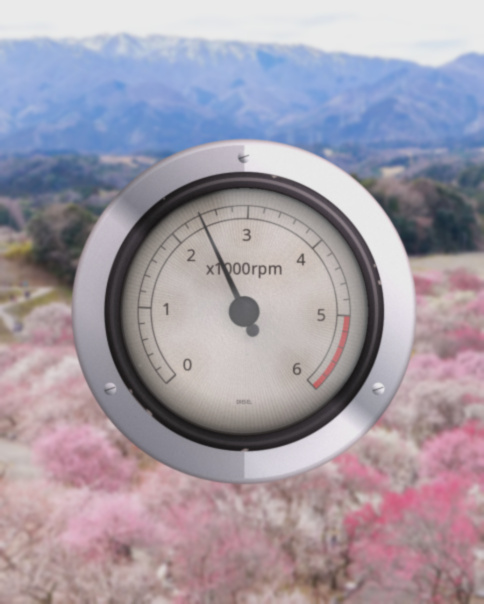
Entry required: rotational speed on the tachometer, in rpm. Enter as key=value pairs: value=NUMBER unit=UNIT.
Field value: value=2400 unit=rpm
